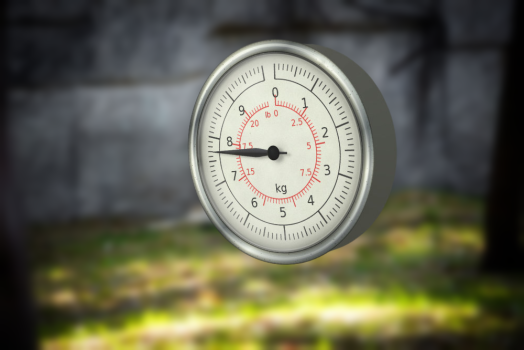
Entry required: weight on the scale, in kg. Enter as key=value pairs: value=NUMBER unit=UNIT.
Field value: value=7.7 unit=kg
